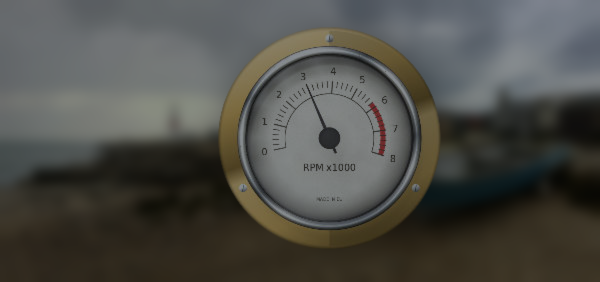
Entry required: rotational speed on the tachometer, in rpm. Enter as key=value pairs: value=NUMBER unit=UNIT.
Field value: value=3000 unit=rpm
